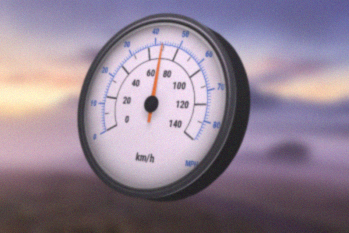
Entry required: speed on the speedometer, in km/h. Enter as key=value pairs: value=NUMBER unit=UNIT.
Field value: value=70 unit=km/h
